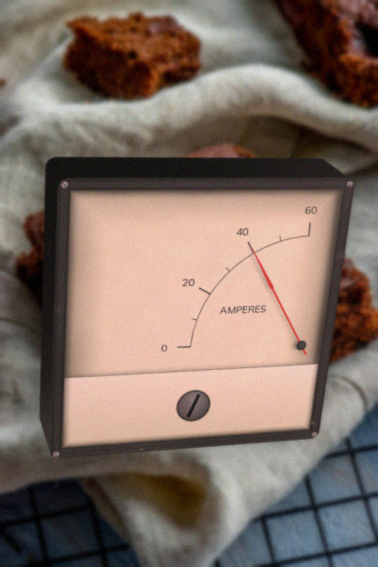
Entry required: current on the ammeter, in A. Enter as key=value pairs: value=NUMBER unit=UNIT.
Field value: value=40 unit=A
